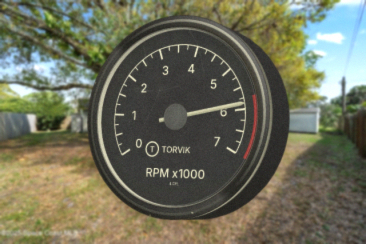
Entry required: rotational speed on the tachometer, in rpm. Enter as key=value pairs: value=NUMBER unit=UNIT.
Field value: value=5875 unit=rpm
